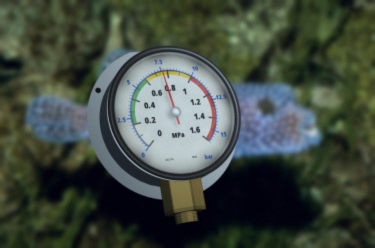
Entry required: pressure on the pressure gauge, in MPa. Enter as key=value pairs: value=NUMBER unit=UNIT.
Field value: value=0.75 unit=MPa
